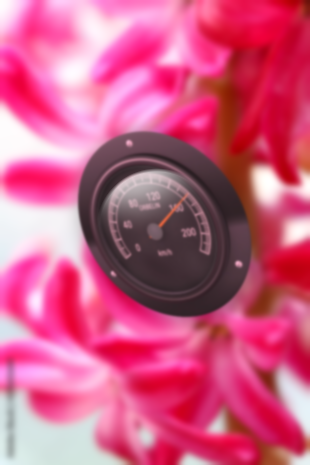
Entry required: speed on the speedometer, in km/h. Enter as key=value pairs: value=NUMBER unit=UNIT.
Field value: value=160 unit=km/h
